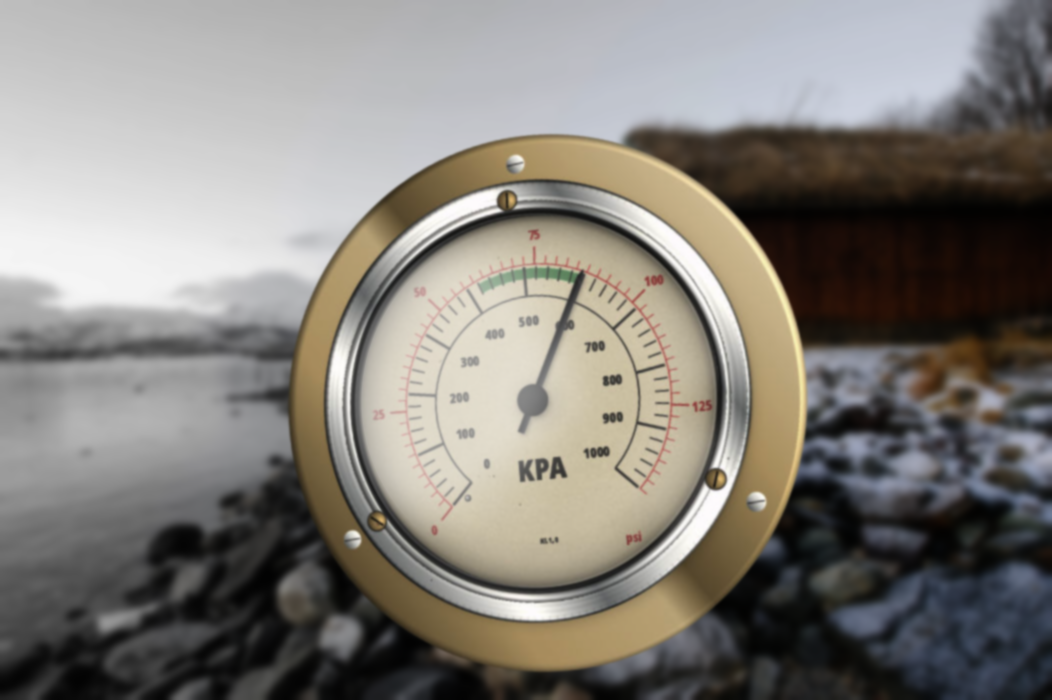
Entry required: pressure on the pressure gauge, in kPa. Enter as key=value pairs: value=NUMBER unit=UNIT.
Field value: value=600 unit=kPa
